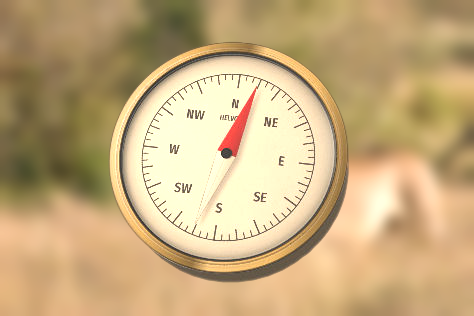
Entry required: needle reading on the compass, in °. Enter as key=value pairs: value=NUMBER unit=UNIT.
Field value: value=15 unit=°
